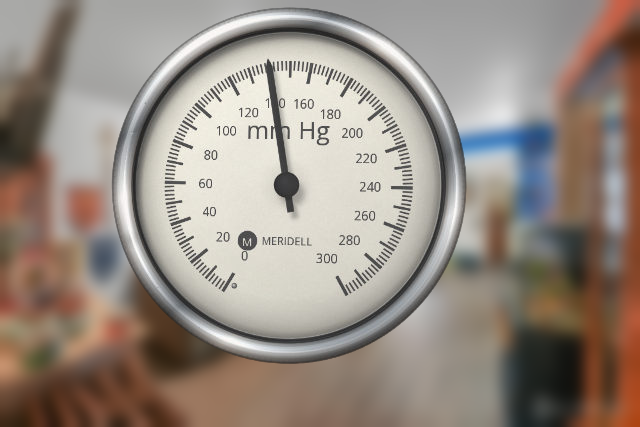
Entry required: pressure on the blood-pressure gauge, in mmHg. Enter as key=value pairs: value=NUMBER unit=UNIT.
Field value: value=140 unit=mmHg
